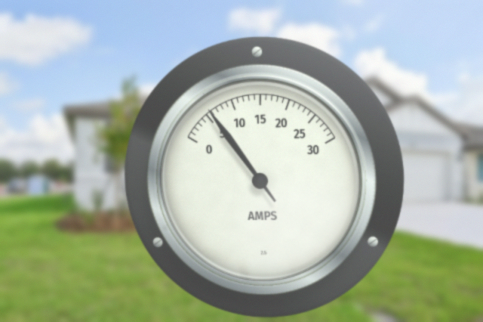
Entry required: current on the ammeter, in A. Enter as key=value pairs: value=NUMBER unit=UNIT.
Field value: value=6 unit=A
